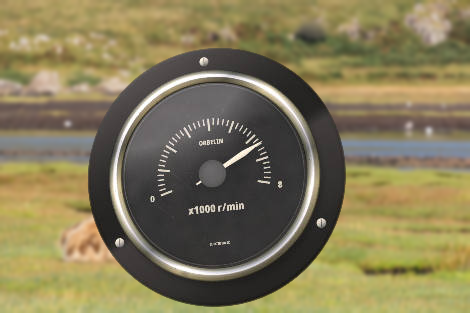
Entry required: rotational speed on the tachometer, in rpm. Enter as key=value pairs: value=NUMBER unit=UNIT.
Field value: value=6400 unit=rpm
